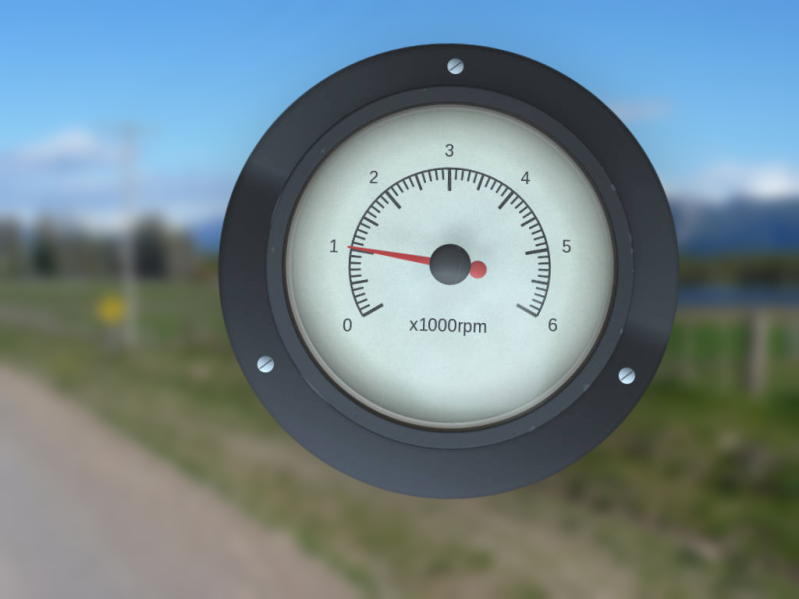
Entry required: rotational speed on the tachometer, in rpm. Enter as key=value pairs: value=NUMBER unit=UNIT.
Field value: value=1000 unit=rpm
